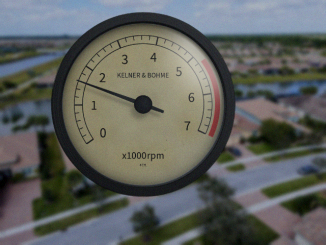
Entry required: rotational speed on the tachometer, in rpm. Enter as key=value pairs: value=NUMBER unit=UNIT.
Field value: value=1600 unit=rpm
